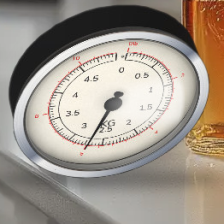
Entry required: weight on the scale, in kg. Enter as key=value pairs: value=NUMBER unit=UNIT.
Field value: value=2.75 unit=kg
